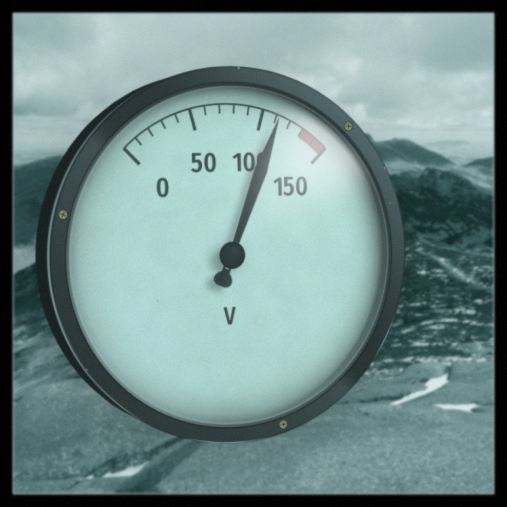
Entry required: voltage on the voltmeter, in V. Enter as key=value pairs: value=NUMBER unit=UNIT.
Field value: value=110 unit=V
